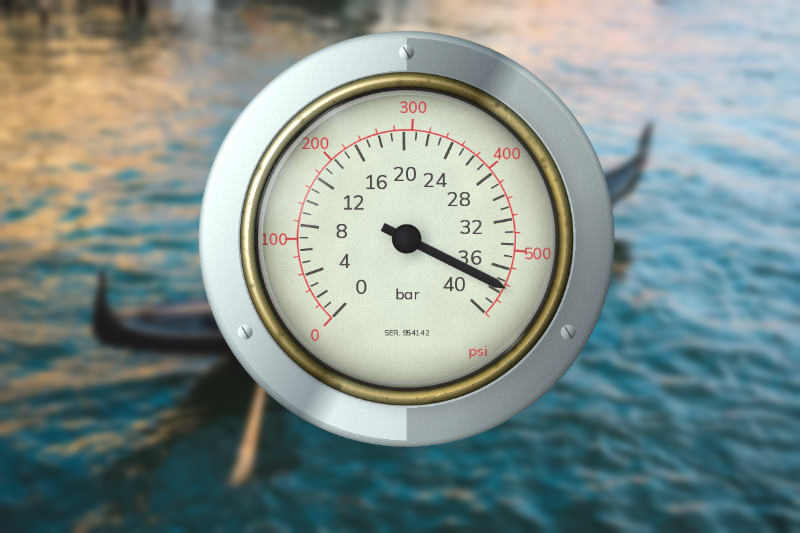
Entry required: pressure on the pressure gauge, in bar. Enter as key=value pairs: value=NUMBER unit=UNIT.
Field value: value=37.5 unit=bar
